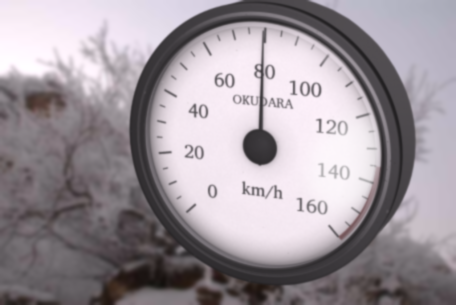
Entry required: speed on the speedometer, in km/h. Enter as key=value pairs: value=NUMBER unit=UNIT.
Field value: value=80 unit=km/h
